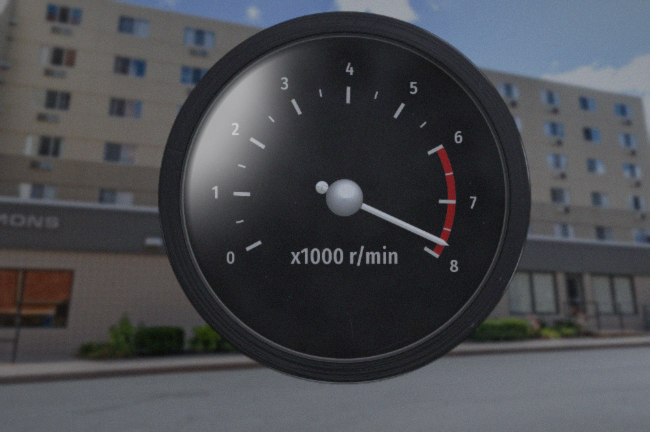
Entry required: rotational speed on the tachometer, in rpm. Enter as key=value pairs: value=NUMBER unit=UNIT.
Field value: value=7750 unit=rpm
